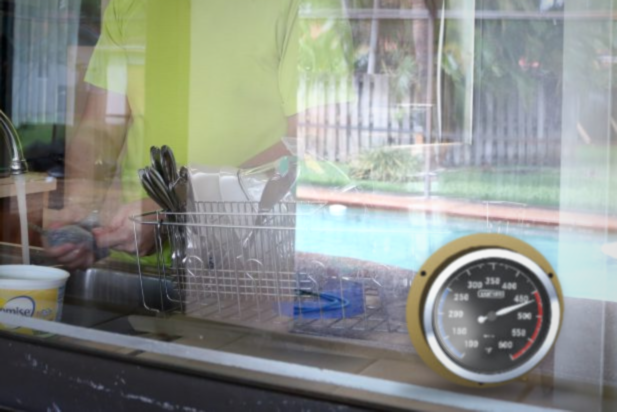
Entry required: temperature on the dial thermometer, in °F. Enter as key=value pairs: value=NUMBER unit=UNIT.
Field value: value=462.5 unit=°F
